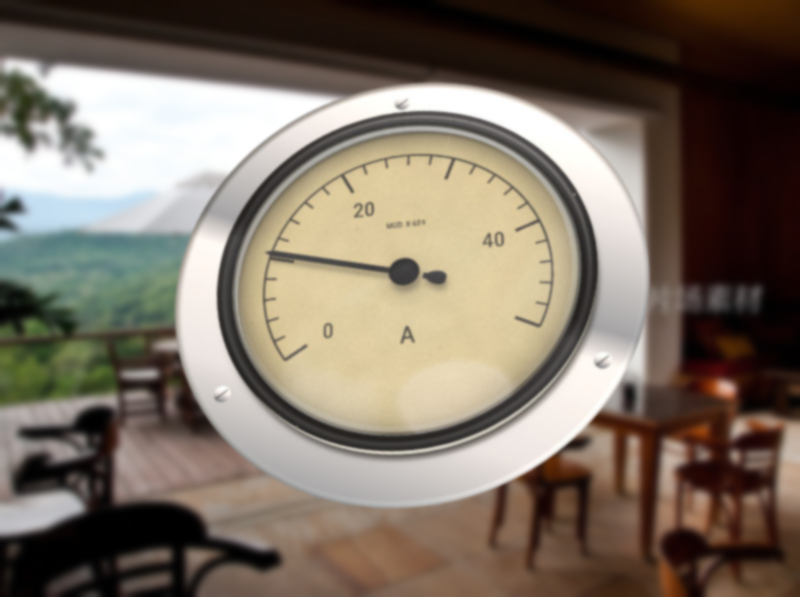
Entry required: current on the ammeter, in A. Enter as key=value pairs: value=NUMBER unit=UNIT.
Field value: value=10 unit=A
